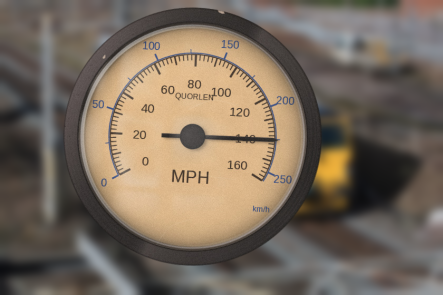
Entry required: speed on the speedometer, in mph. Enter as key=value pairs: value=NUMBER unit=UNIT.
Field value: value=140 unit=mph
